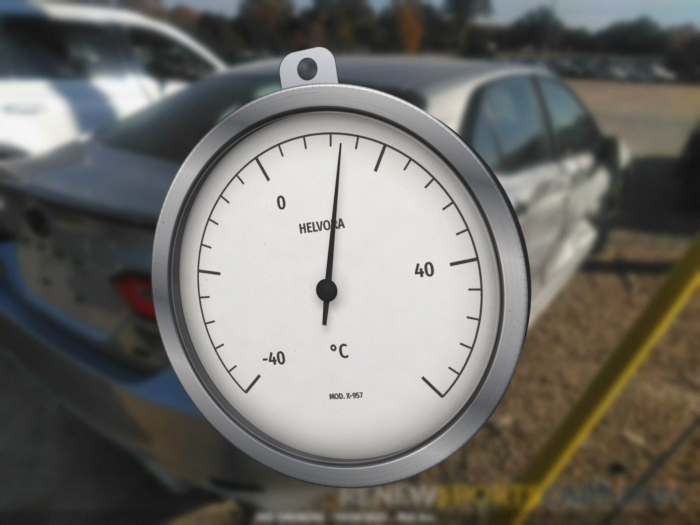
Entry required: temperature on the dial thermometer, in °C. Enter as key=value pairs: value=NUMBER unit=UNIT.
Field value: value=14 unit=°C
